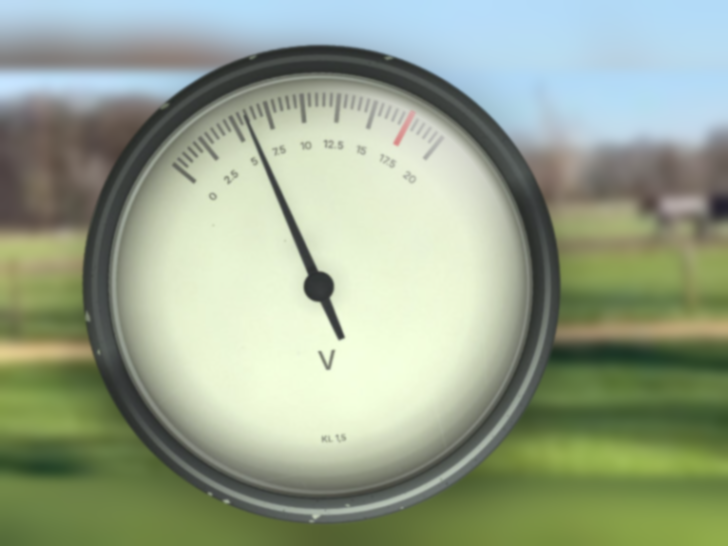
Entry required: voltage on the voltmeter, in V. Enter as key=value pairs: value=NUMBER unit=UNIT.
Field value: value=6 unit=V
